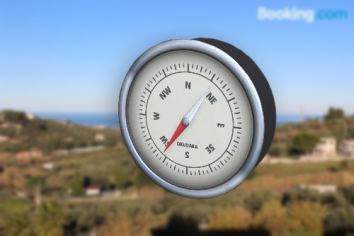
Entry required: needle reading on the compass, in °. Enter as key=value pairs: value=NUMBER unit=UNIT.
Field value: value=215 unit=°
